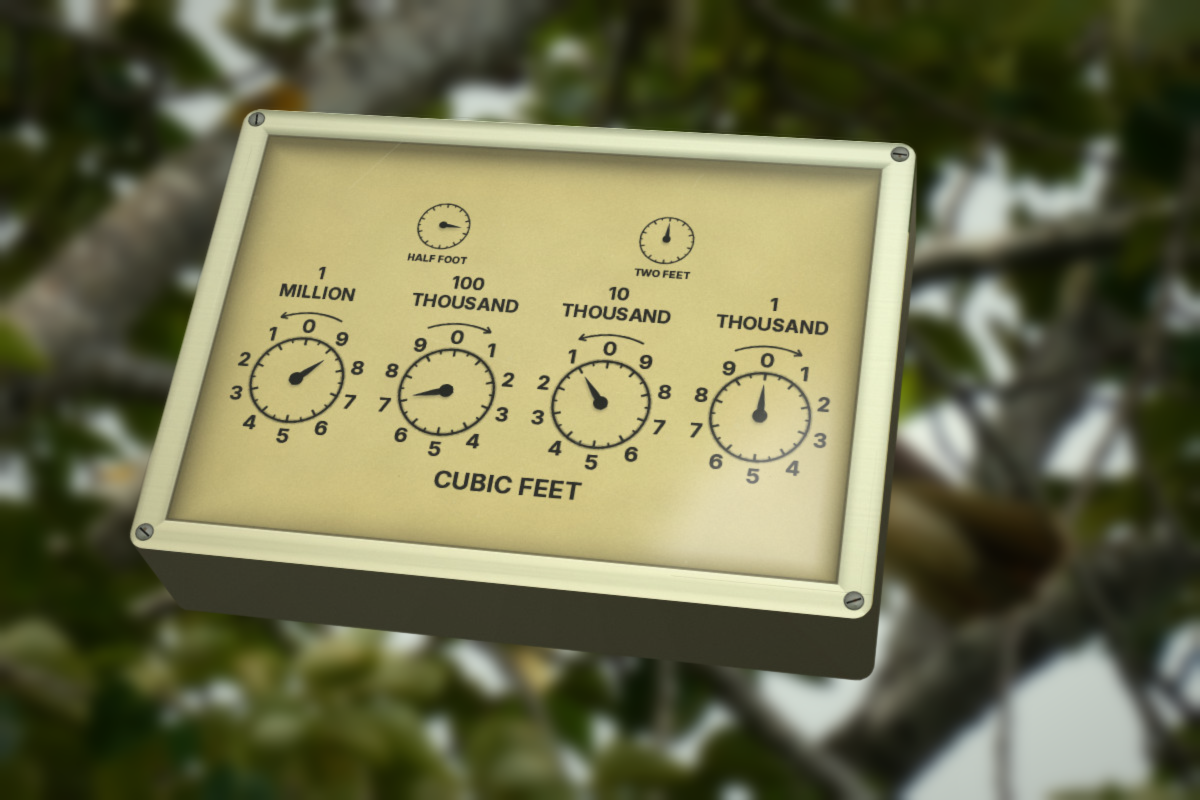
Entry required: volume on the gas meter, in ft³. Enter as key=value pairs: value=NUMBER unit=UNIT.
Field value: value=871000 unit=ft³
